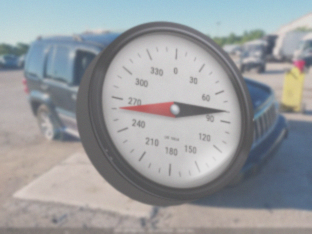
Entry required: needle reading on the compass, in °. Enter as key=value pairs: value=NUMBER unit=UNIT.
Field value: value=260 unit=°
